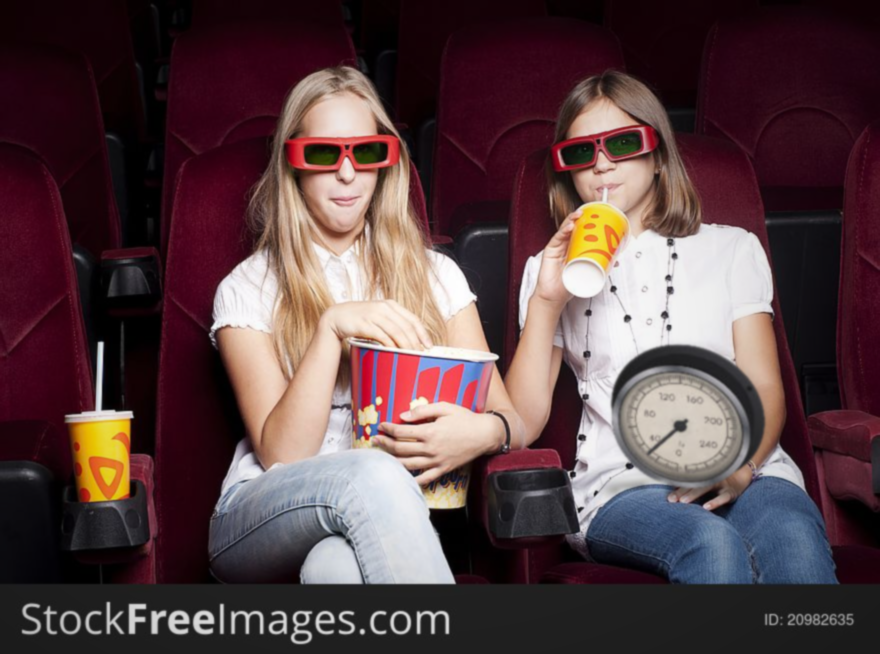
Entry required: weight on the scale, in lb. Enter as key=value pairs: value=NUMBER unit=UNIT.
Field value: value=30 unit=lb
